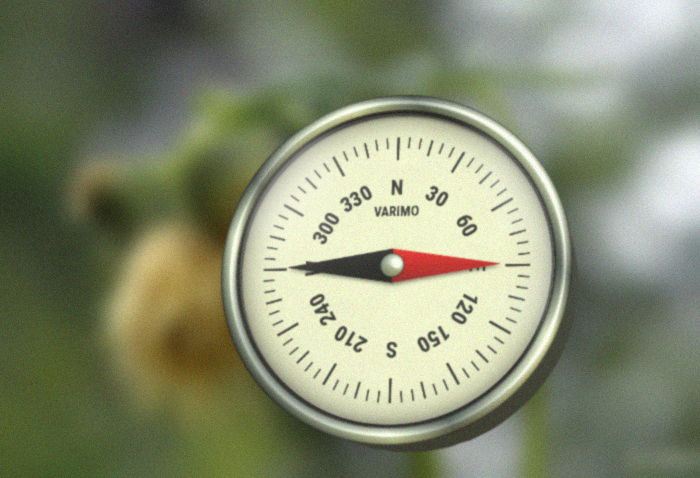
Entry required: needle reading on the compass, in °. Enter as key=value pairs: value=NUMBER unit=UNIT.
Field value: value=90 unit=°
